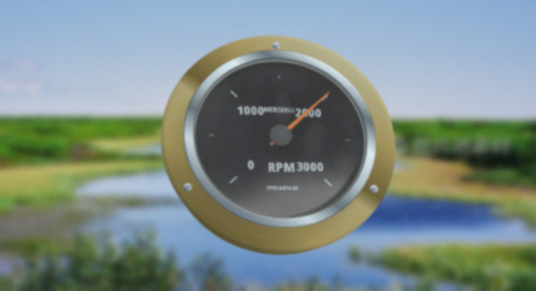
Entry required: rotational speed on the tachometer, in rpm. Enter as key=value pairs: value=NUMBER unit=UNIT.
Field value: value=2000 unit=rpm
